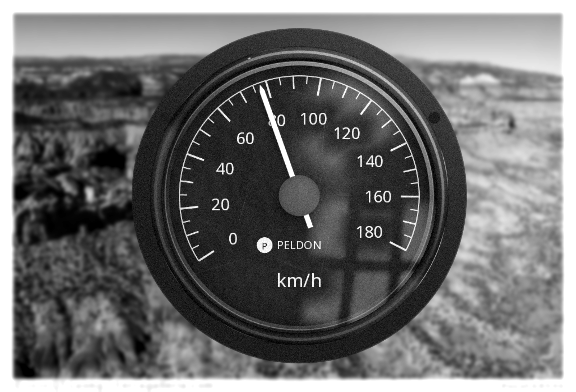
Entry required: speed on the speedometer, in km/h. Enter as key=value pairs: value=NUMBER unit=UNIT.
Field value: value=77.5 unit=km/h
